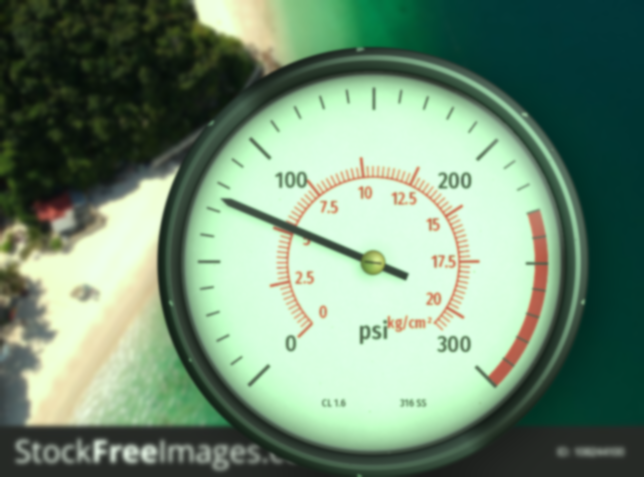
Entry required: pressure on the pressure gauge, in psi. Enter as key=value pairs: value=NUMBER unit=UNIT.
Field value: value=75 unit=psi
